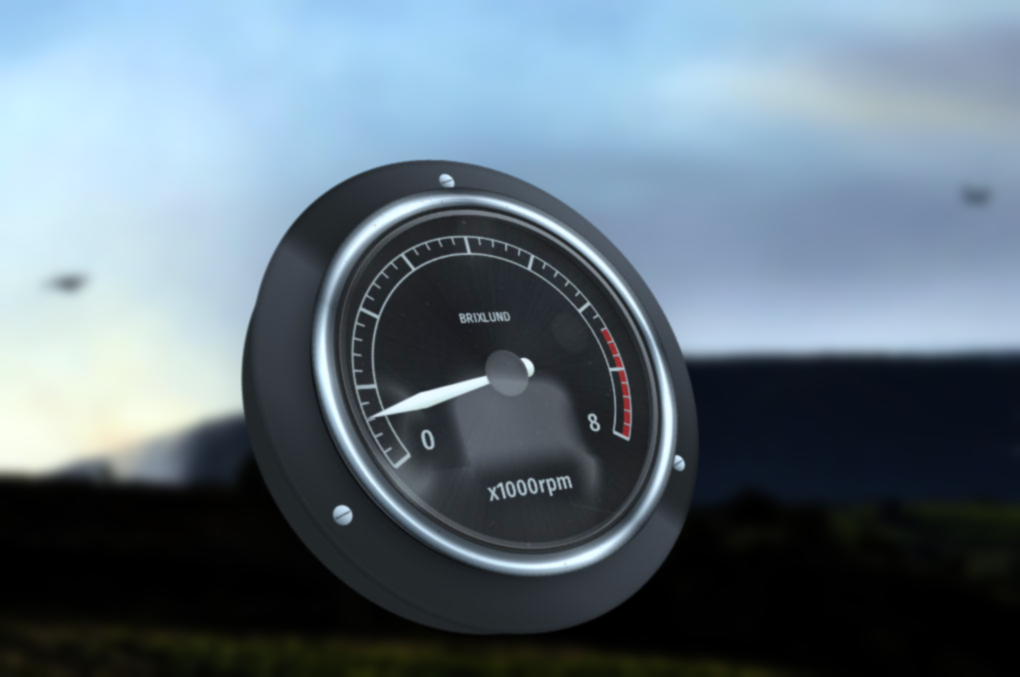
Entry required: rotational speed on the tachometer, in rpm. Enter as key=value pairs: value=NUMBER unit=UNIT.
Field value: value=600 unit=rpm
